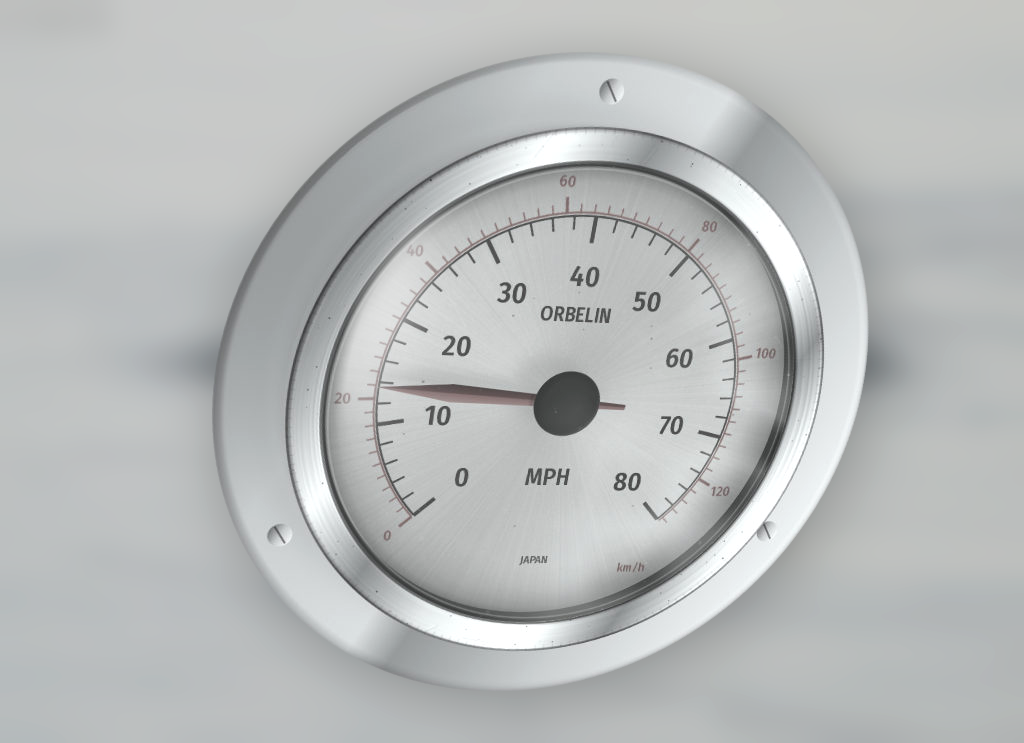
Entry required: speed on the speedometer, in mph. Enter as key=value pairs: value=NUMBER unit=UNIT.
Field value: value=14 unit=mph
